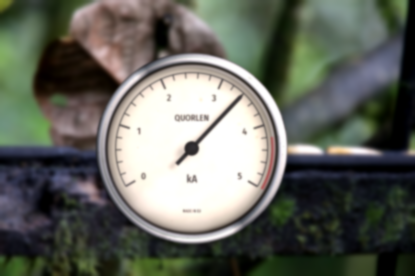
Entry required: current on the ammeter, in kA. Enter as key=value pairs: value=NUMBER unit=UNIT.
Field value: value=3.4 unit=kA
